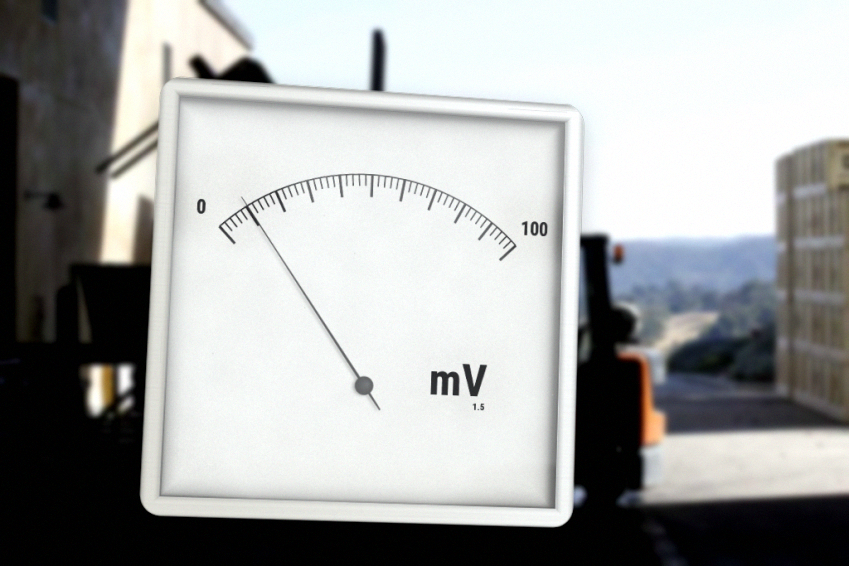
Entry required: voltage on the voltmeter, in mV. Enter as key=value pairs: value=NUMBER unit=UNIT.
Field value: value=10 unit=mV
